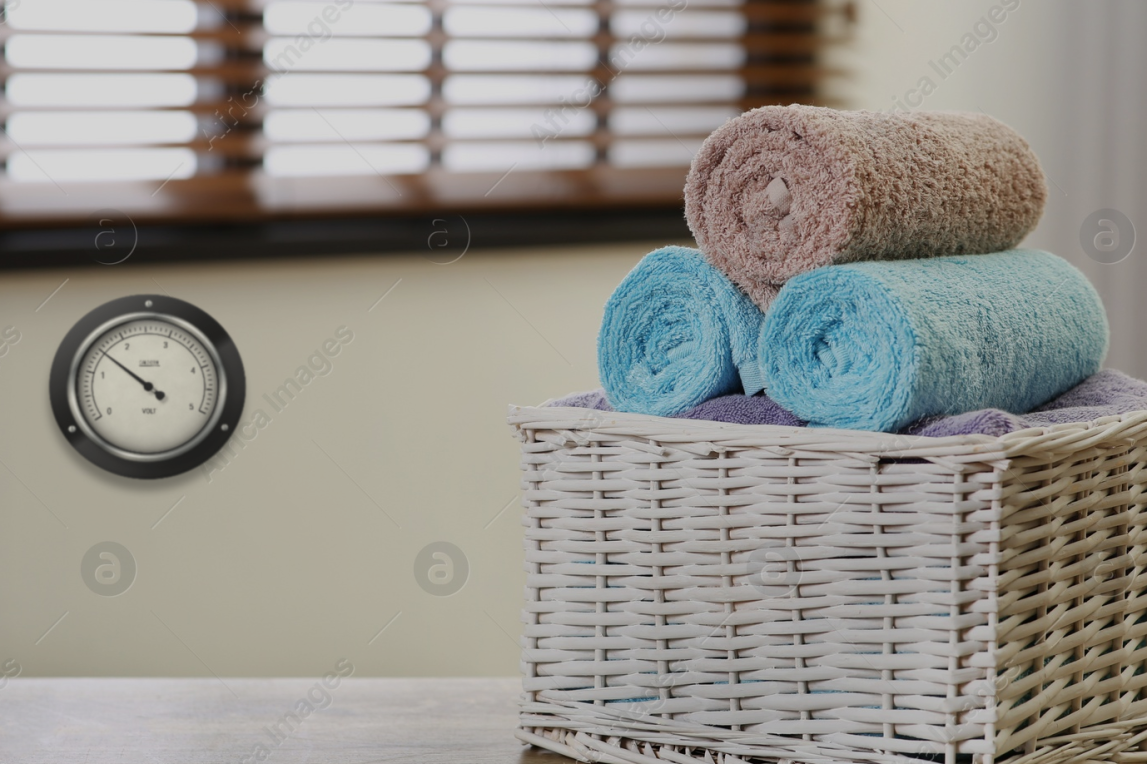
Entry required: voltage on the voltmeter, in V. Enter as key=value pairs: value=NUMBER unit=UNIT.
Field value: value=1.5 unit=V
